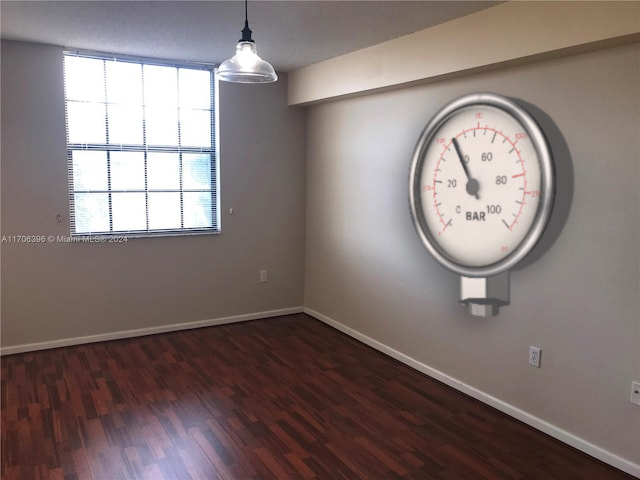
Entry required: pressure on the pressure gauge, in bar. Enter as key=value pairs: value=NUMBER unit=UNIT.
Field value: value=40 unit=bar
